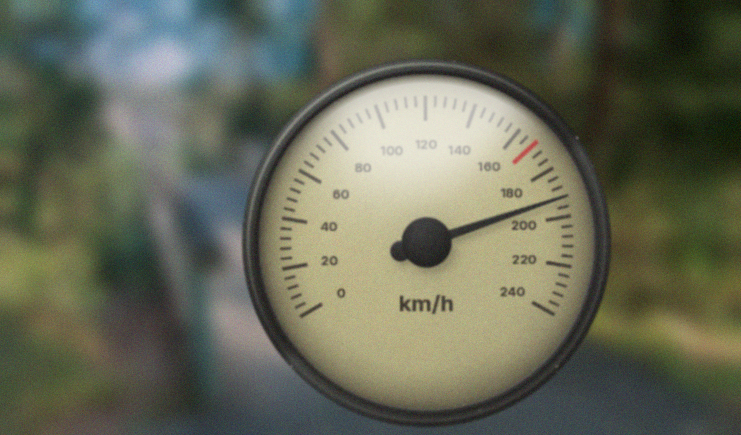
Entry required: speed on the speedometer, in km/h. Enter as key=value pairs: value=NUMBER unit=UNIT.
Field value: value=192 unit=km/h
